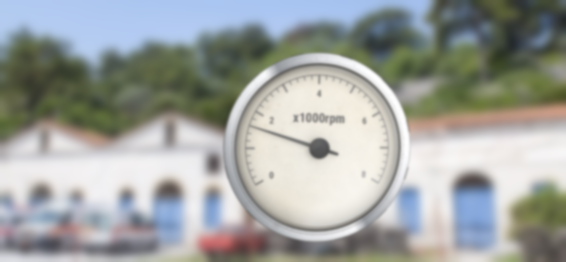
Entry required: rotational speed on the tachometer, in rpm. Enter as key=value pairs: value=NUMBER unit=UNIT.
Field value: value=1600 unit=rpm
